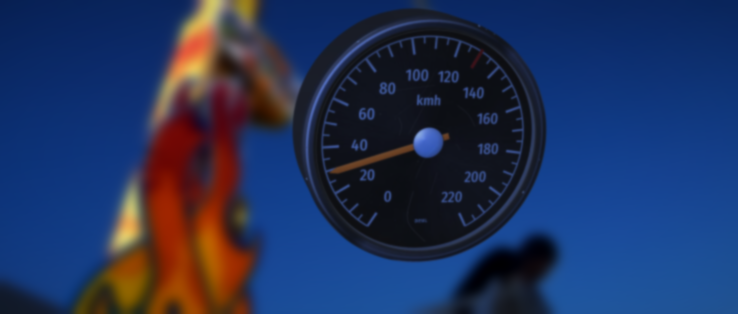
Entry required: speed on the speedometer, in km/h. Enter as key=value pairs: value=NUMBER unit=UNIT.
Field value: value=30 unit=km/h
